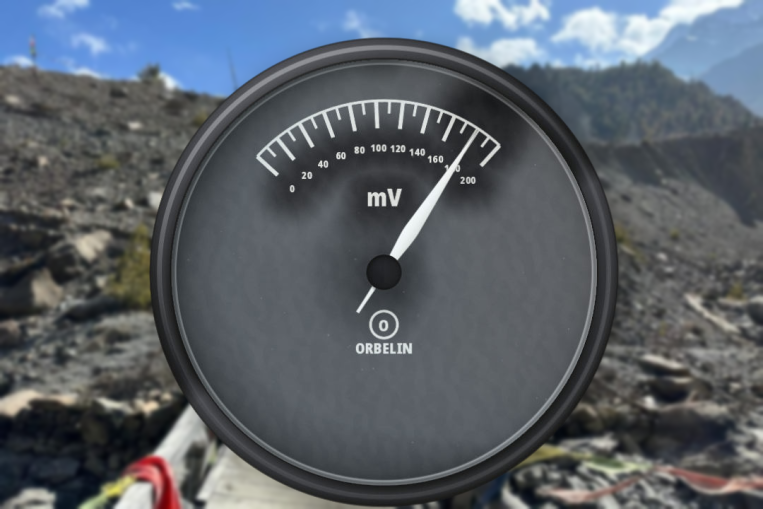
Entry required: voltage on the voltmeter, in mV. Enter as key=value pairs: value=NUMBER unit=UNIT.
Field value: value=180 unit=mV
